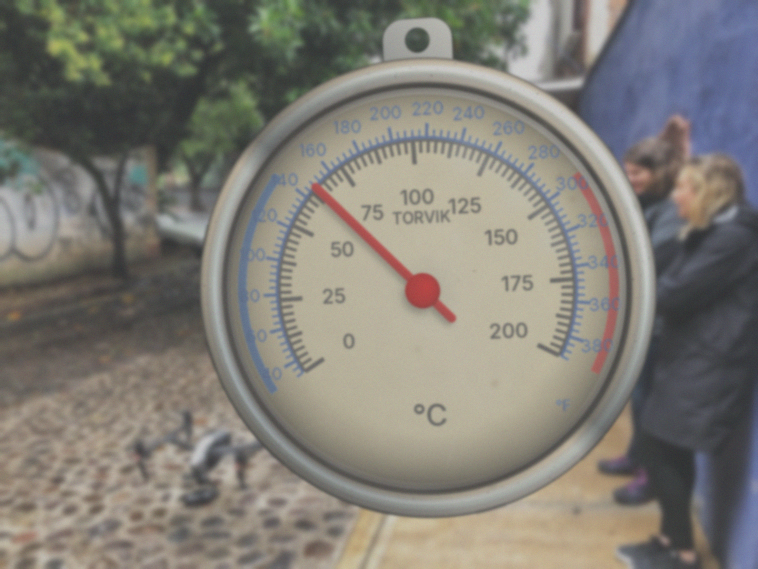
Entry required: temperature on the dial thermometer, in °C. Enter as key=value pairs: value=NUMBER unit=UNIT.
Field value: value=65 unit=°C
